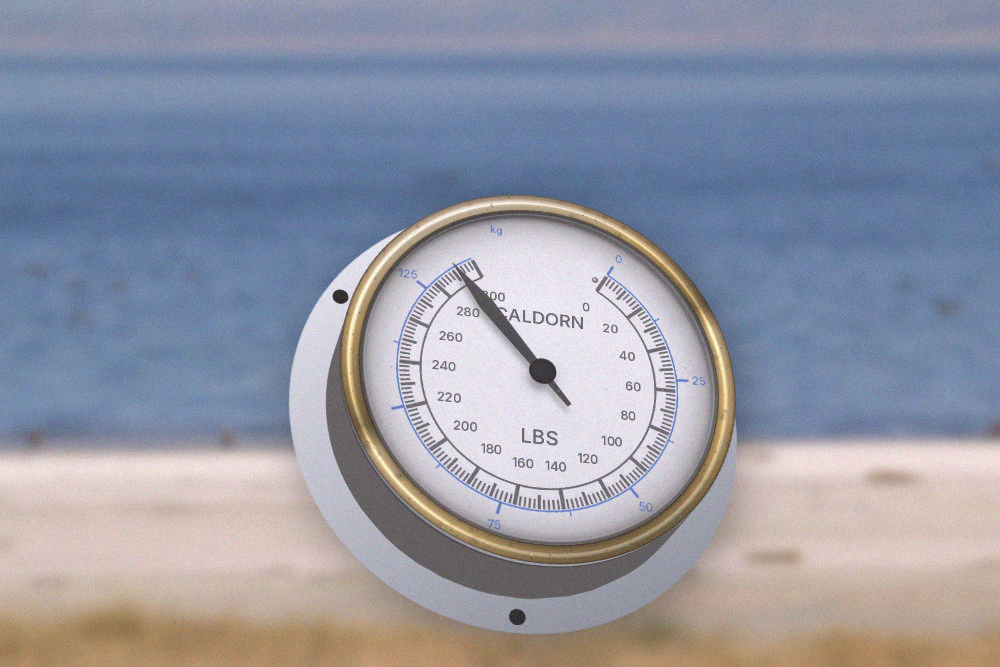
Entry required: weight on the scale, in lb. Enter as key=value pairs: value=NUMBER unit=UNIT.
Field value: value=290 unit=lb
